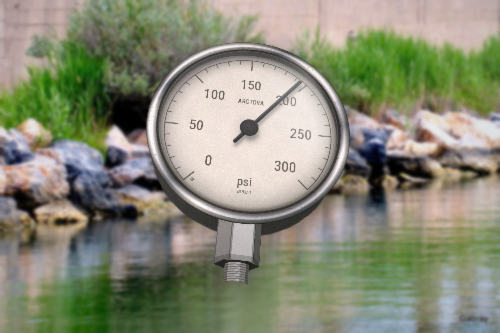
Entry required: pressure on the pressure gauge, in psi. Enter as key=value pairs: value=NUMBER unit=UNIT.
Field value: value=195 unit=psi
